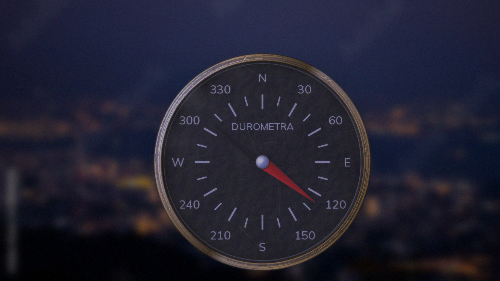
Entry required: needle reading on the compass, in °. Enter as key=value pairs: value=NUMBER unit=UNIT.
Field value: value=127.5 unit=°
